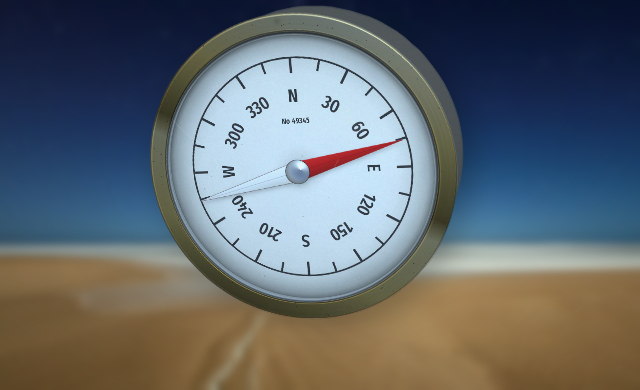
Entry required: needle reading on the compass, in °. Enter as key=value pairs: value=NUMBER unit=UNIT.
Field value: value=75 unit=°
